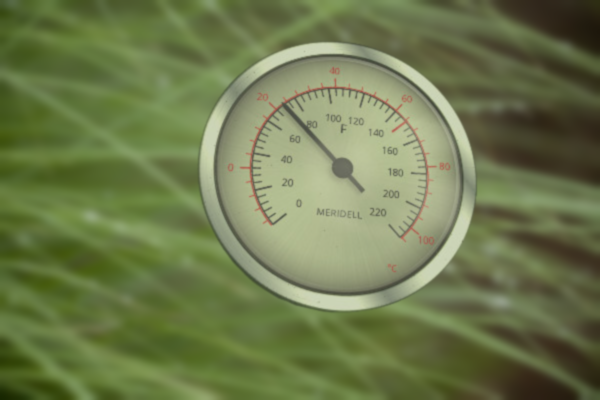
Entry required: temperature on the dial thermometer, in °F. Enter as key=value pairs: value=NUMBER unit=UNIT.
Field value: value=72 unit=°F
